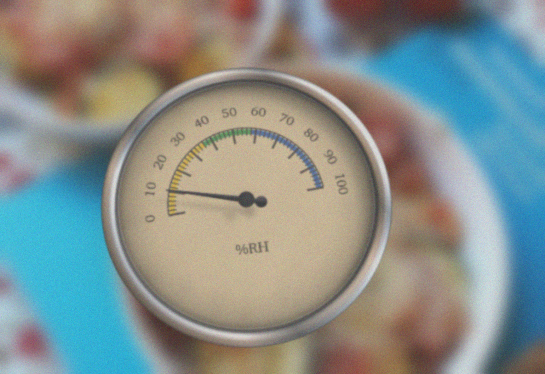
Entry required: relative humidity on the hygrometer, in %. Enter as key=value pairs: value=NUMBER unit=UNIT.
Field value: value=10 unit=%
